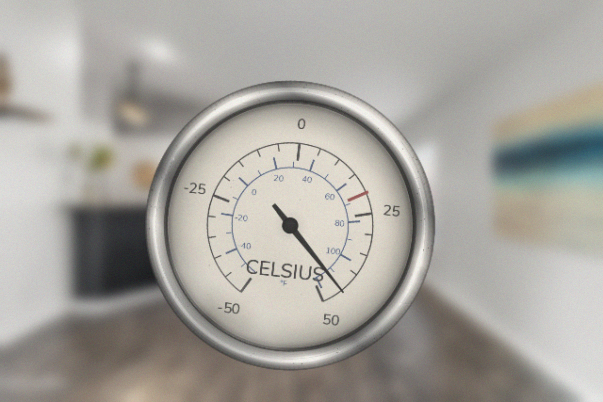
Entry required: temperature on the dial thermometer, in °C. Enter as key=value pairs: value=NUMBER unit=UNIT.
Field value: value=45 unit=°C
